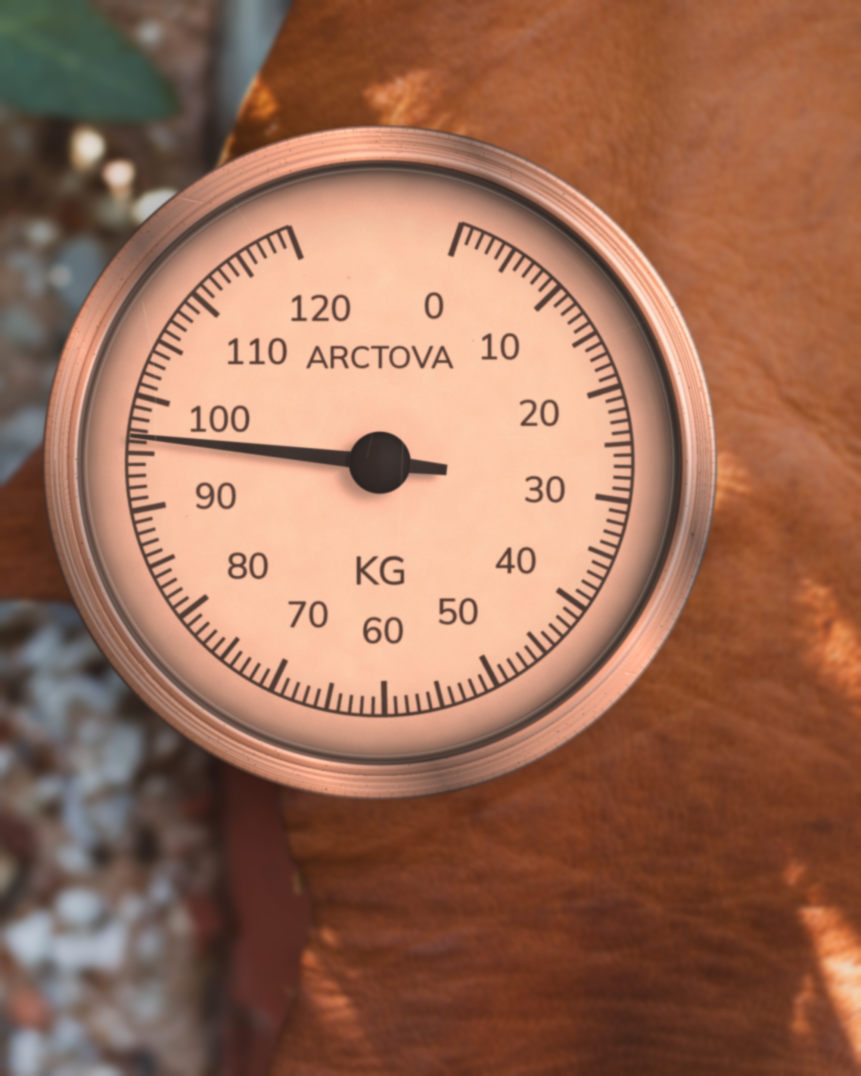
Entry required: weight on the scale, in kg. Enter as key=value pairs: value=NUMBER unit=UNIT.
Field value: value=96.5 unit=kg
